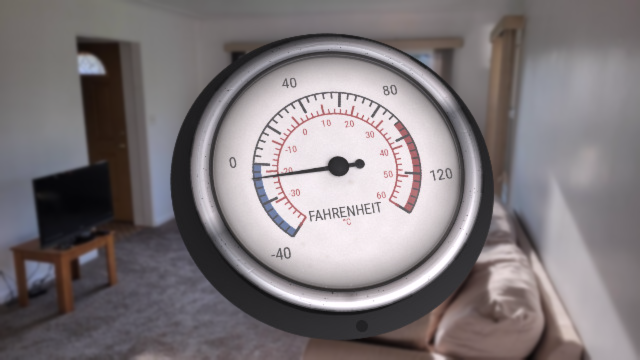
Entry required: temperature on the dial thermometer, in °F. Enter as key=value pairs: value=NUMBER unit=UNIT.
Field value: value=-8 unit=°F
